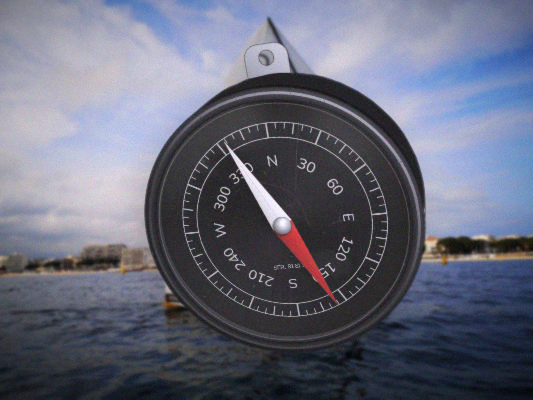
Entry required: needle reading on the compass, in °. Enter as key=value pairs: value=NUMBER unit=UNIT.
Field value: value=155 unit=°
